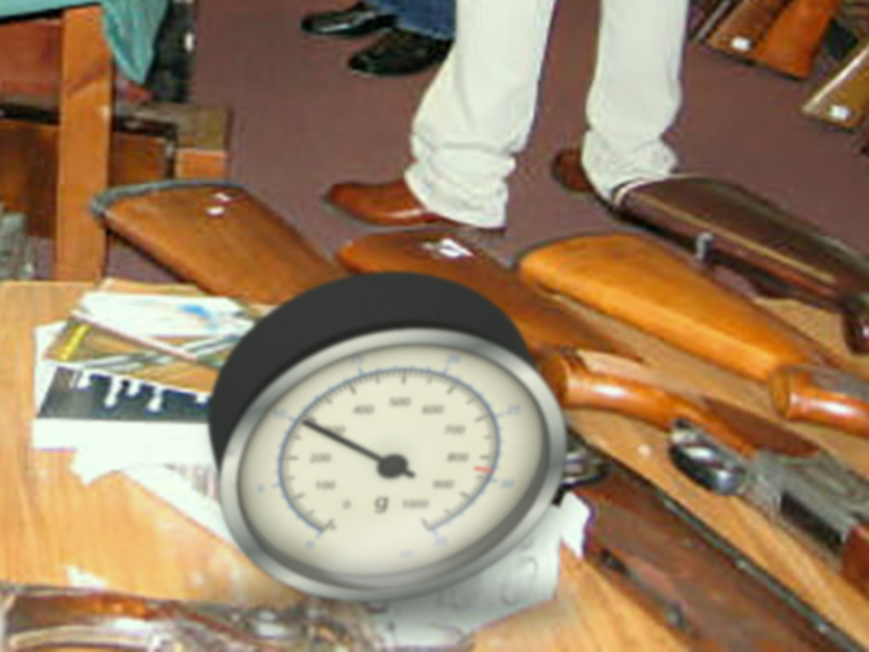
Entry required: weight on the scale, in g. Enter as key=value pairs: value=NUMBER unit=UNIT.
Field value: value=300 unit=g
